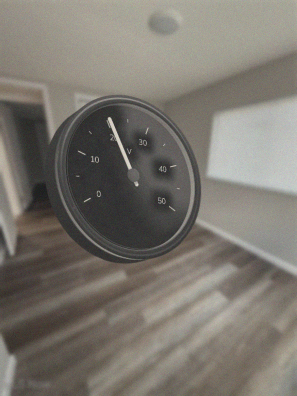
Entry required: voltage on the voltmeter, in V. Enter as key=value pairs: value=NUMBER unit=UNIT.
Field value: value=20 unit=V
